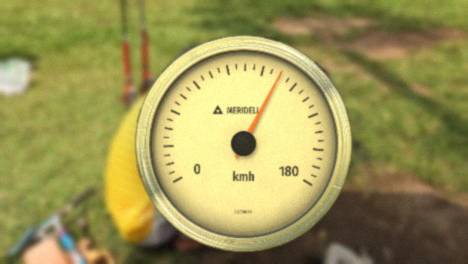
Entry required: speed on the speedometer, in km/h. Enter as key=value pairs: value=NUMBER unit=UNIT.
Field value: value=110 unit=km/h
